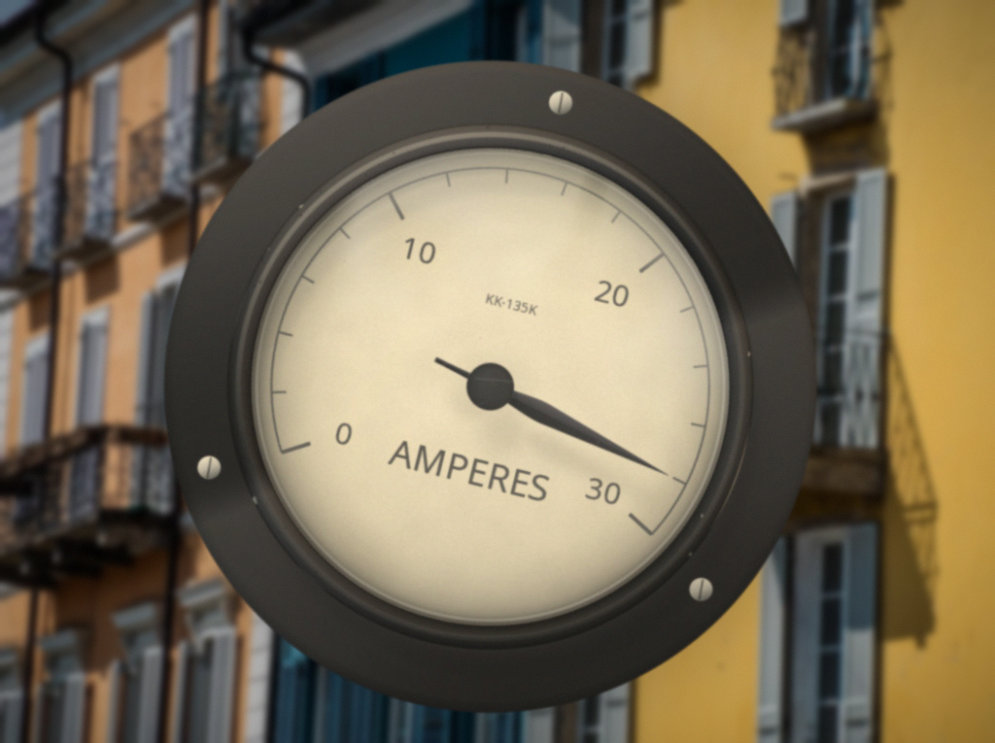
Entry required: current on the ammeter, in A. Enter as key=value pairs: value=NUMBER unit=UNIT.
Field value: value=28 unit=A
